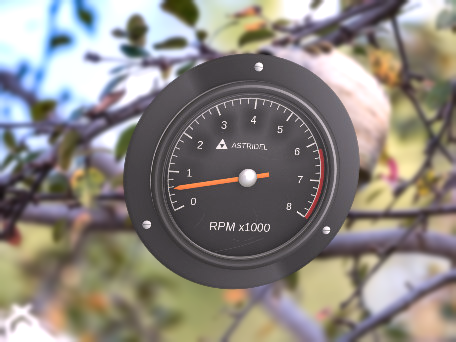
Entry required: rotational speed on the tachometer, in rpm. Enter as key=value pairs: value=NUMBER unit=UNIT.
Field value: value=600 unit=rpm
